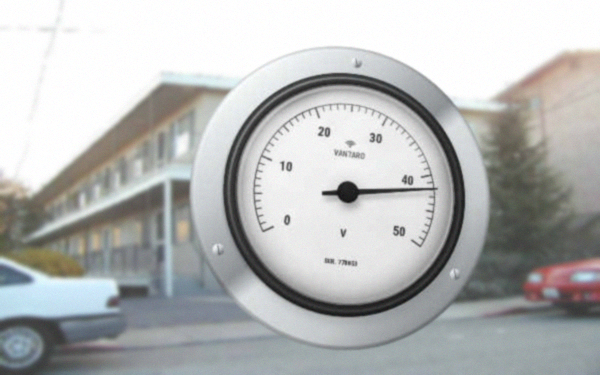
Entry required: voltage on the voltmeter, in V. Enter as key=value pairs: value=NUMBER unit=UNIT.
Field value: value=42 unit=V
